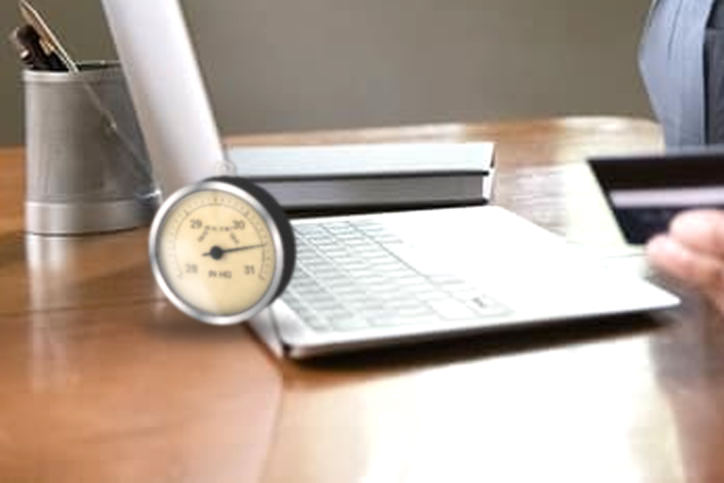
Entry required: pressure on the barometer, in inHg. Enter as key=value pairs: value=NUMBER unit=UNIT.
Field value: value=30.5 unit=inHg
